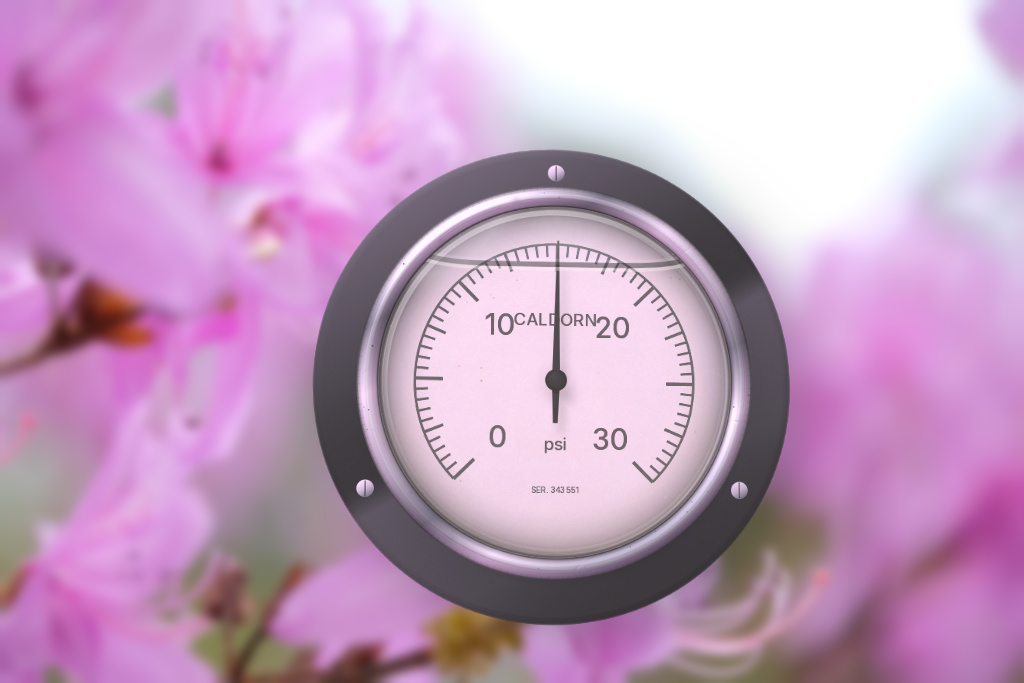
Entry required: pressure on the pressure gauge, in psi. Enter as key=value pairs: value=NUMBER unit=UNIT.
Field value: value=15 unit=psi
